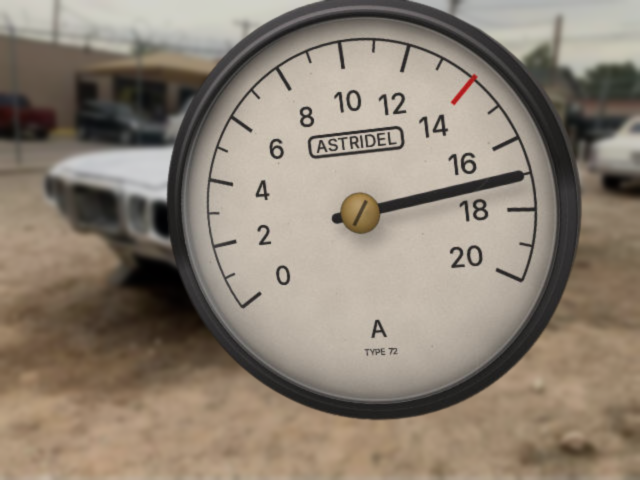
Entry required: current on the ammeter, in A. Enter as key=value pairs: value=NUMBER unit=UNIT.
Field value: value=17 unit=A
